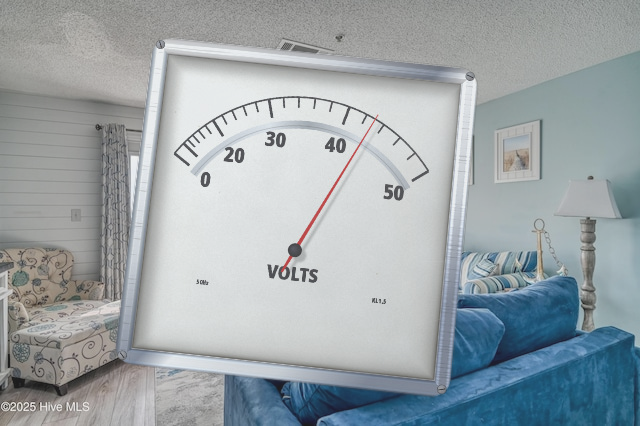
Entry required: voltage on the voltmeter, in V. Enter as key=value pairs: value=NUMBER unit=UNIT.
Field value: value=43 unit=V
